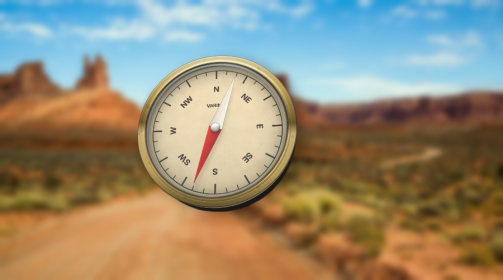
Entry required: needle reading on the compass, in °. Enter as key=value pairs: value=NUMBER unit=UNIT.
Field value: value=200 unit=°
